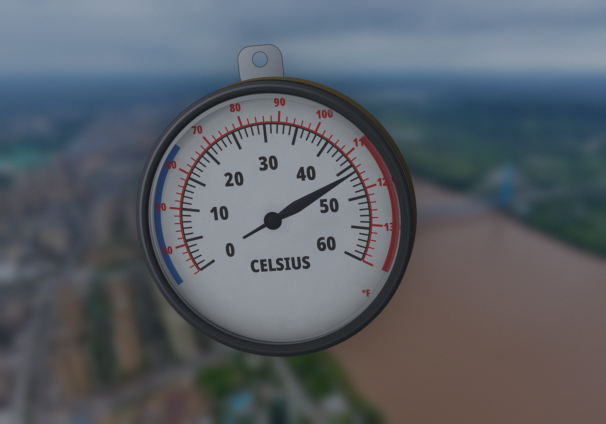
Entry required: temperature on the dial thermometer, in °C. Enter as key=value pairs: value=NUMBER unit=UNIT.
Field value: value=46 unit=°C
